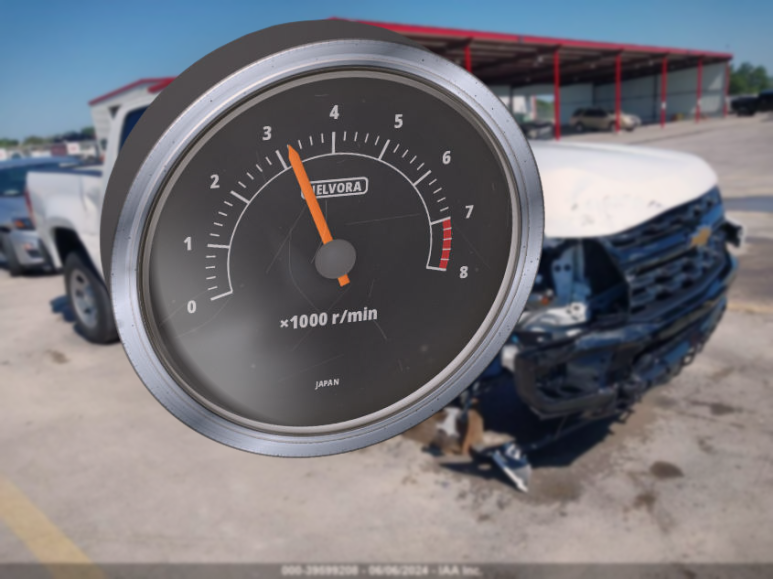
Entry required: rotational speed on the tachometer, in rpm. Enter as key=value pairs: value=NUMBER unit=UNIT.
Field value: value=3200 unit=rpm
